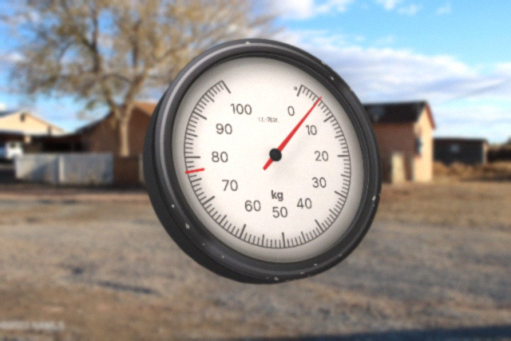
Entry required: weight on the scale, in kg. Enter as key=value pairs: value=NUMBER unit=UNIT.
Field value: value=5 unit=kg
